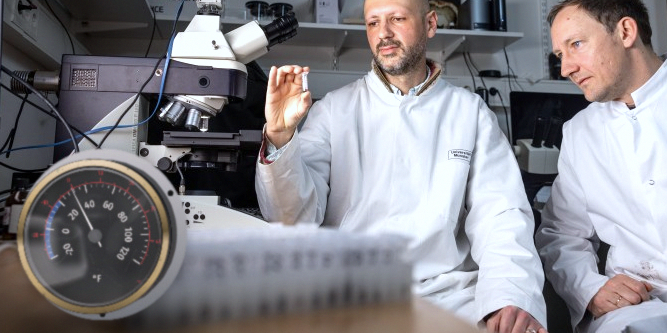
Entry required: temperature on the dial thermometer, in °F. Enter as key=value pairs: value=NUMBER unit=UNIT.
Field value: value=32 unit=°F
